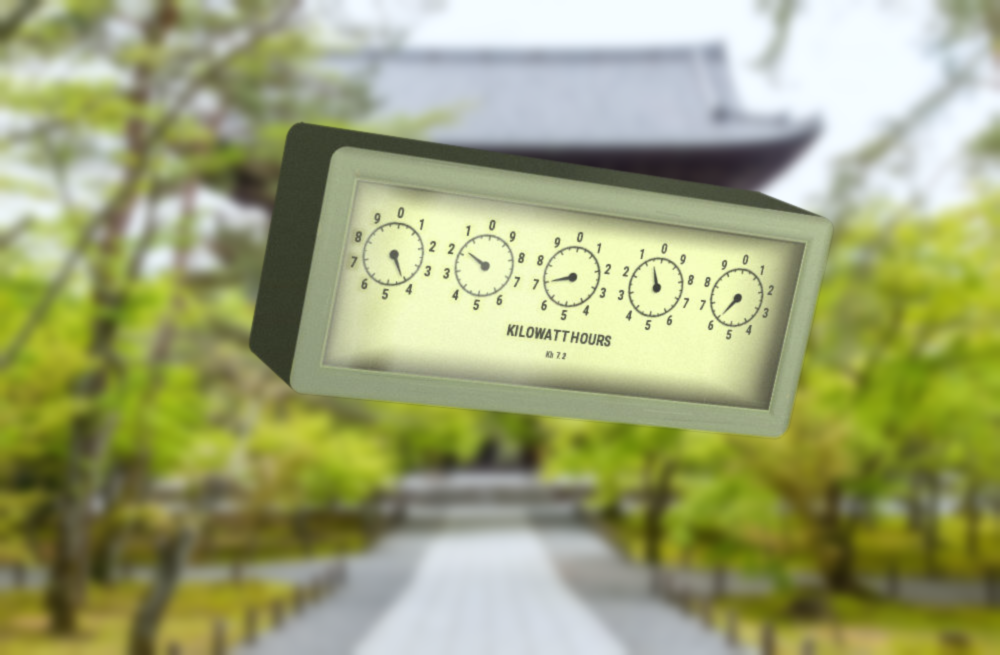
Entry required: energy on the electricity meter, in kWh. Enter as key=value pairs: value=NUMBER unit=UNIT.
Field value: value=41706 unit=kWh
